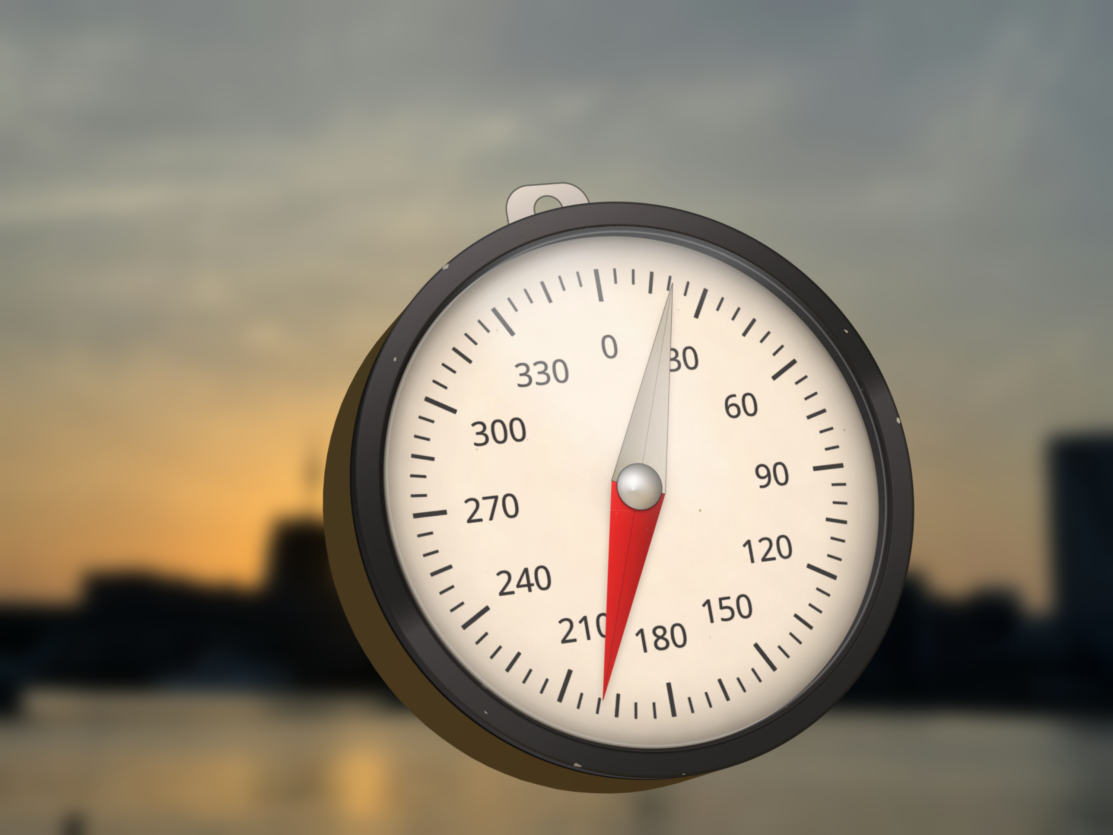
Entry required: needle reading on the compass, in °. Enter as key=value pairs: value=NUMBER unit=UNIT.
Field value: value=200 unit=°
